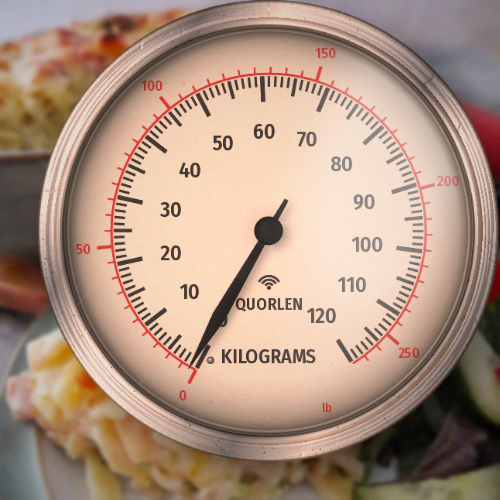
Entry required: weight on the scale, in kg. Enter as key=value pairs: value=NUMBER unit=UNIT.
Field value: value=1 unit=kg
